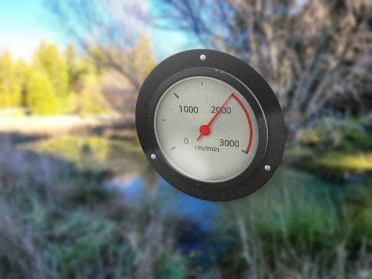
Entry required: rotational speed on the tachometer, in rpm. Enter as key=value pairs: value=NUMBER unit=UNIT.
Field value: value=2000 unit=rpm
